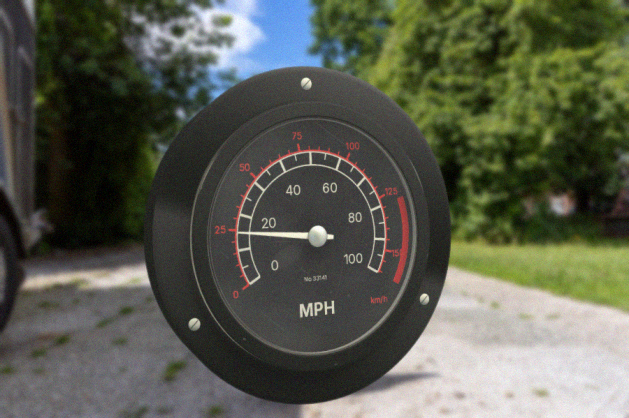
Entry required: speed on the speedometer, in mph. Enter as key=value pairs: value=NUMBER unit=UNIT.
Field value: value=15 unit=mph
